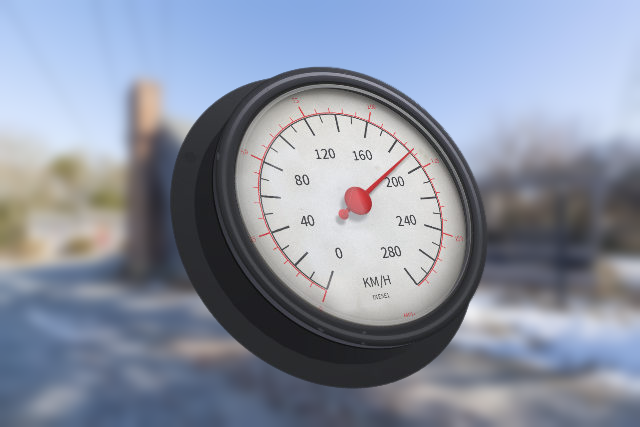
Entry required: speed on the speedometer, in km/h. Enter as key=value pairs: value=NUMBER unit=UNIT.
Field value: value=190 unit=km/h
